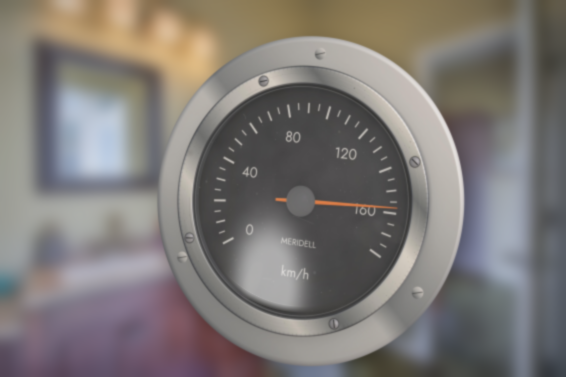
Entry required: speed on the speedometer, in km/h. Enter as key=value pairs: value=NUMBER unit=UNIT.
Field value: value=157.5 unit=km/h
